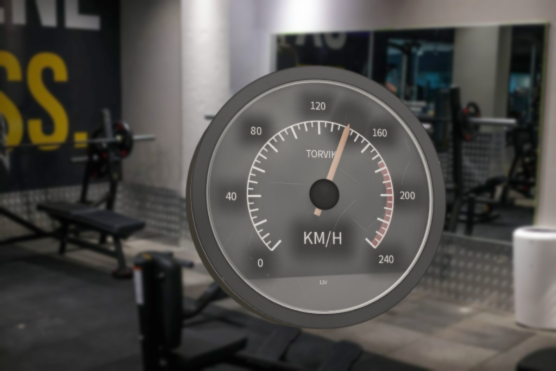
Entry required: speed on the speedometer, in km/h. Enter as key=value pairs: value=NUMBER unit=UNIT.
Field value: value=140 unit=km/h
